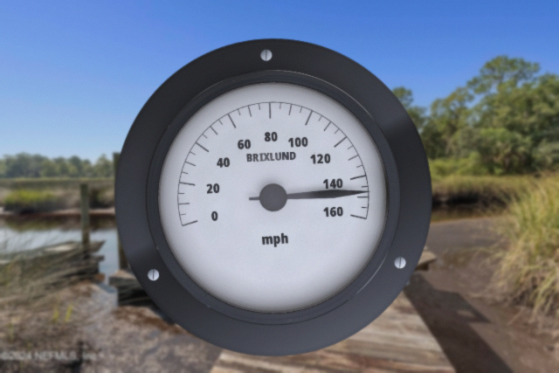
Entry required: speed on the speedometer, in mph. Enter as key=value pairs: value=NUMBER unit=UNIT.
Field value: value=147.5 unit=mph
